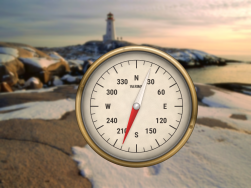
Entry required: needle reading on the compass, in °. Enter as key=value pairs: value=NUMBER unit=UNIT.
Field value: value=200 unit=°
